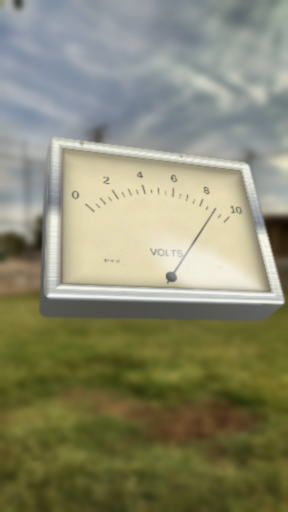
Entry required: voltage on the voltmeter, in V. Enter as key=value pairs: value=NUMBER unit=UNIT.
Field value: value=9 unit=V
